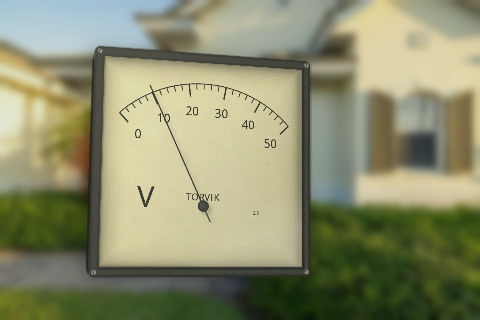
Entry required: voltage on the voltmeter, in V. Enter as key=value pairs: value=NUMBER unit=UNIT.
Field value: value=10 unit=V
